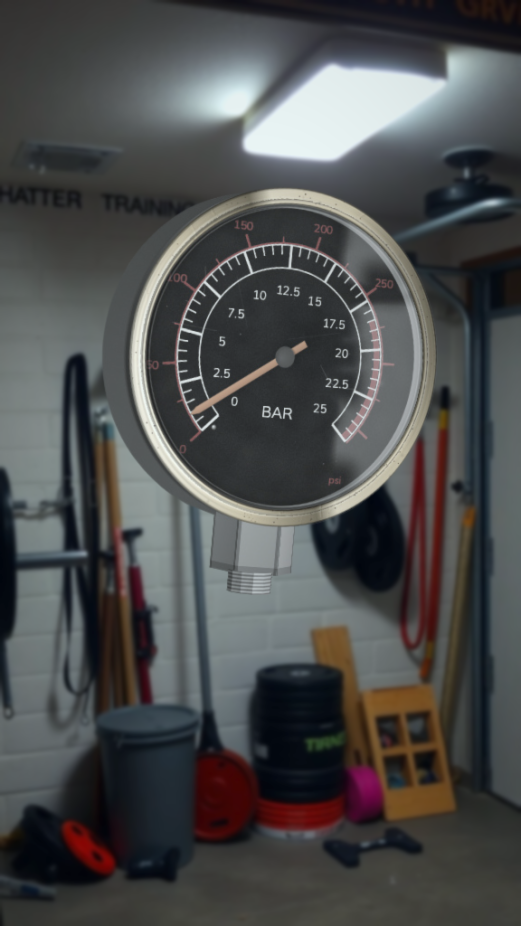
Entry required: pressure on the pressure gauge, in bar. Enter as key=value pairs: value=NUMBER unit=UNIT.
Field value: value=1 unit=bar
